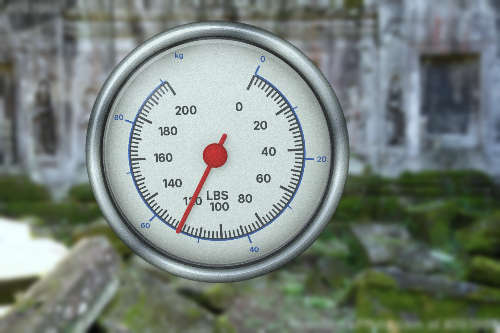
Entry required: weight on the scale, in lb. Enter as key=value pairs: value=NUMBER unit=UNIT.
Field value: value=120 unit=lb
